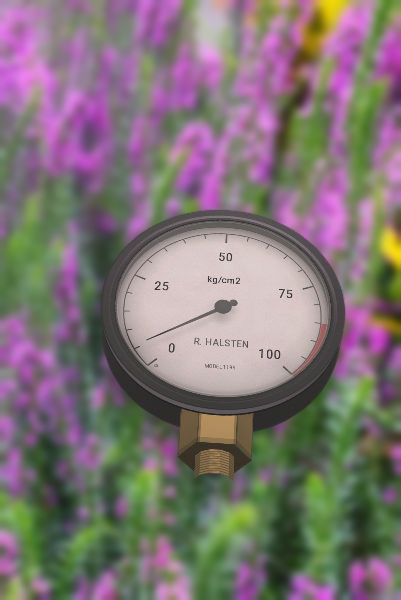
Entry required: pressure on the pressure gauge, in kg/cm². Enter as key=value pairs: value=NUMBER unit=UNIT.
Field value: value=5 unit=kg/cm²
